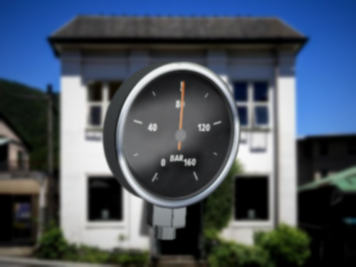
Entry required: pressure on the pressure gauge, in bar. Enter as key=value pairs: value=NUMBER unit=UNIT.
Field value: value=80 unit=bar
